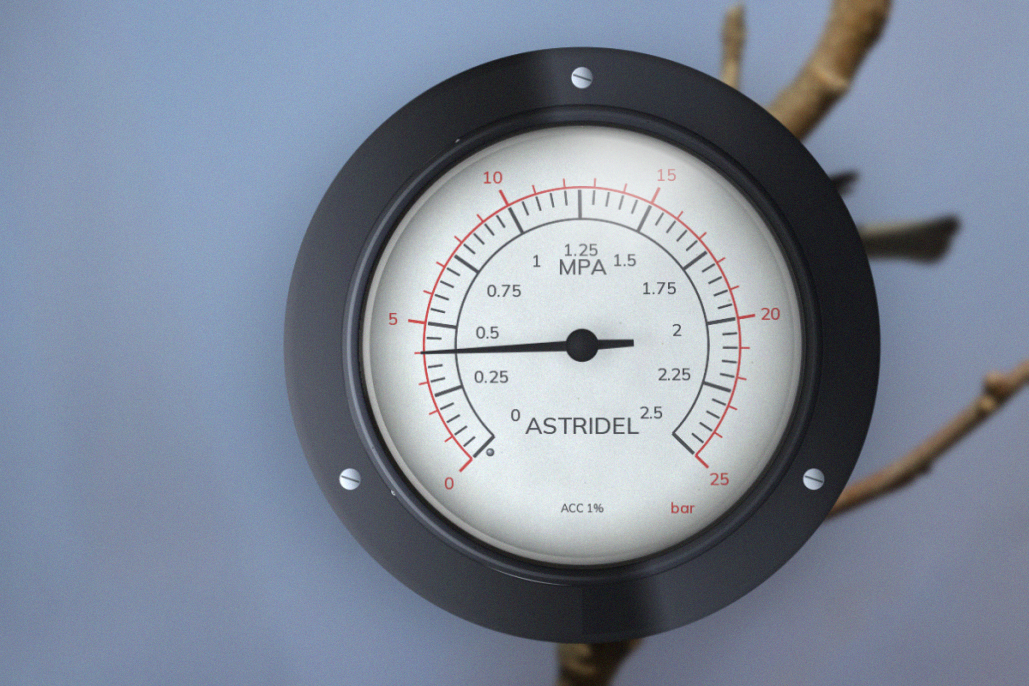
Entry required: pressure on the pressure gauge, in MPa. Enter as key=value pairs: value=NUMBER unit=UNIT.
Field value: value=0.4 unit=MPa
